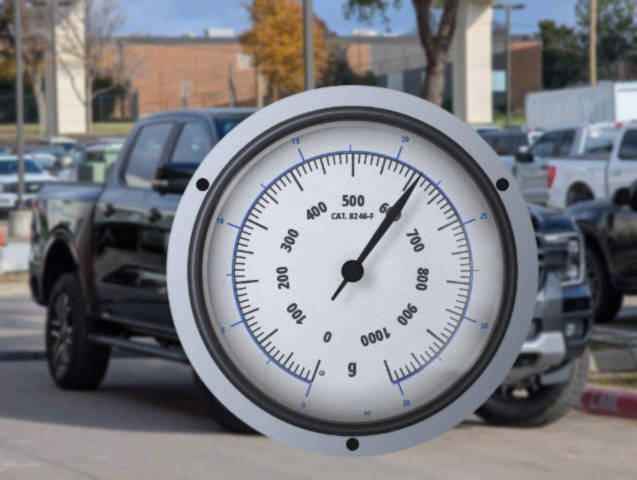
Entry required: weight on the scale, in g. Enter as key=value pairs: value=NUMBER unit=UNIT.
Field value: value=610 unit=g
